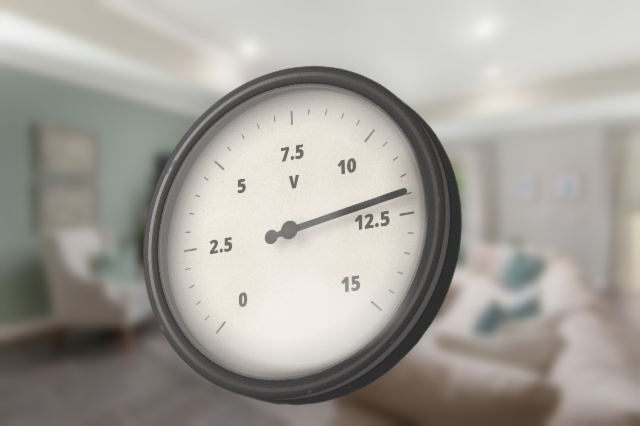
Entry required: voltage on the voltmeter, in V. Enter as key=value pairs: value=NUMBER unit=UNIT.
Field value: value=12 unit=V
